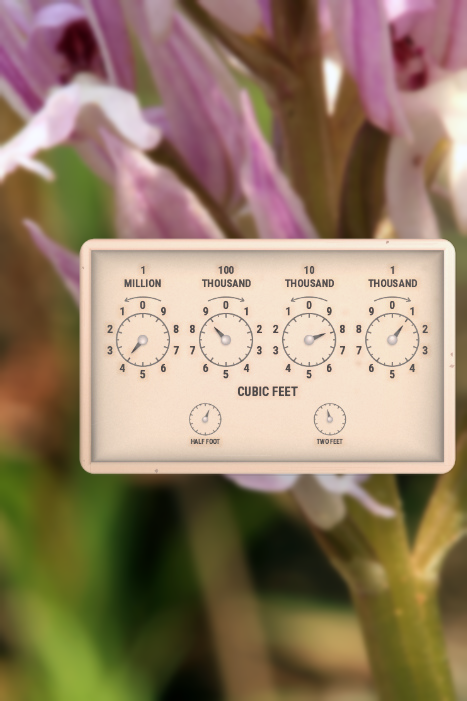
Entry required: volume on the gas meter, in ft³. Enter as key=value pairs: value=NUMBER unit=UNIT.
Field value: value=388100 unit=ft³
